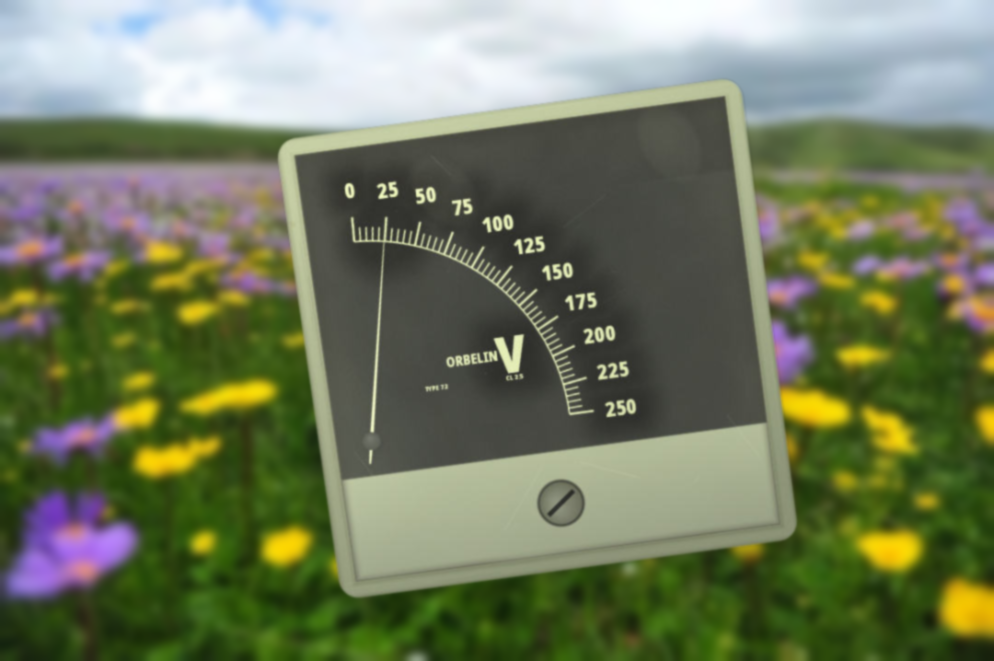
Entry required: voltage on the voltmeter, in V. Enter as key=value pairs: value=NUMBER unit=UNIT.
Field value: value=25 unit=V
